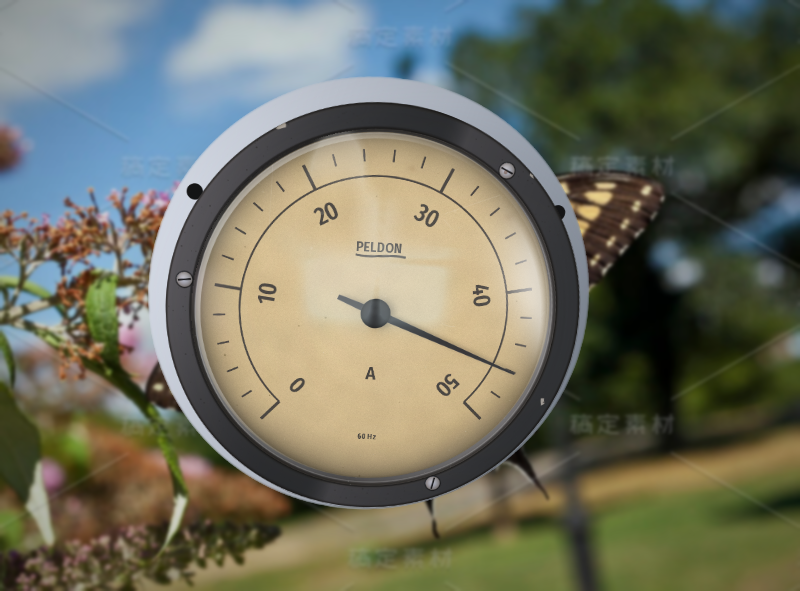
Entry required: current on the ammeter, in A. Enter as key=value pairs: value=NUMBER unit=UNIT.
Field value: value=46 unit=A
